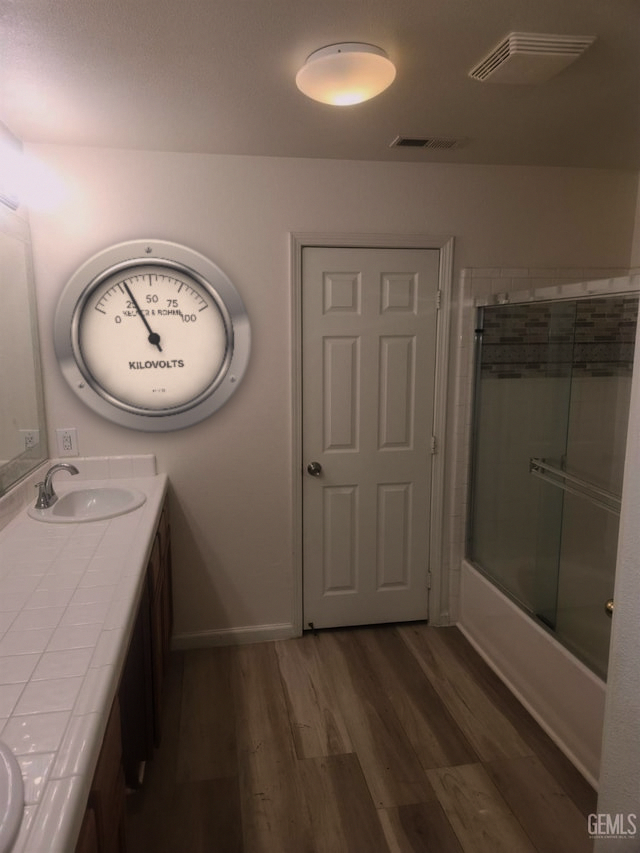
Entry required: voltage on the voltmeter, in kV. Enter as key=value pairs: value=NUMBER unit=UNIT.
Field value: value=30 unit=kV
